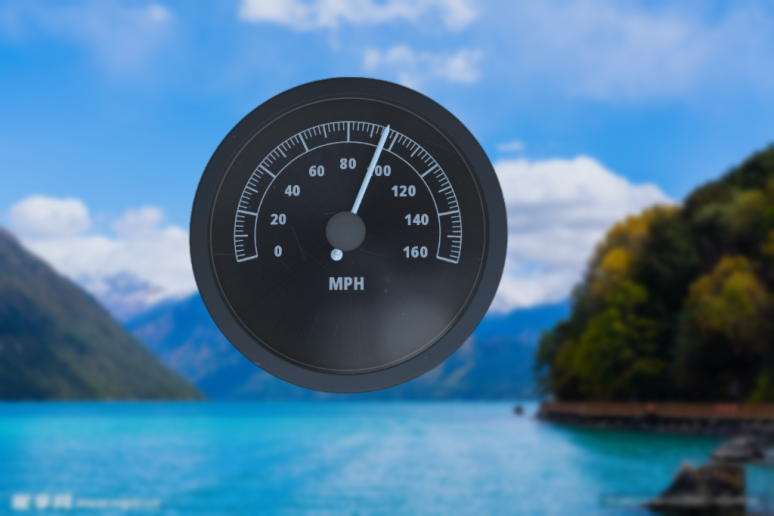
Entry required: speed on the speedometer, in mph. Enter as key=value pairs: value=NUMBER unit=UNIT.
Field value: value=96 unit=mph
